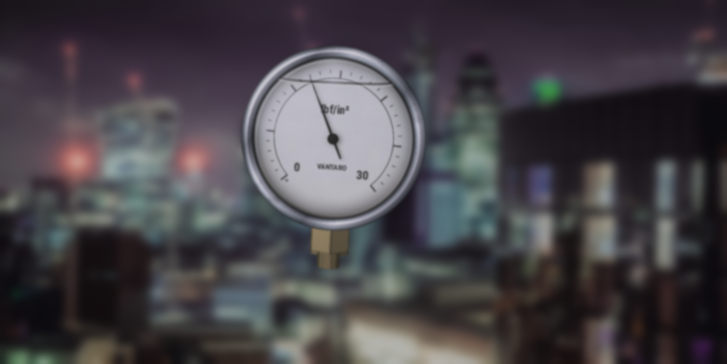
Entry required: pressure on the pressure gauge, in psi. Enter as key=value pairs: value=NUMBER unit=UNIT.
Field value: value=12 unit=psi
